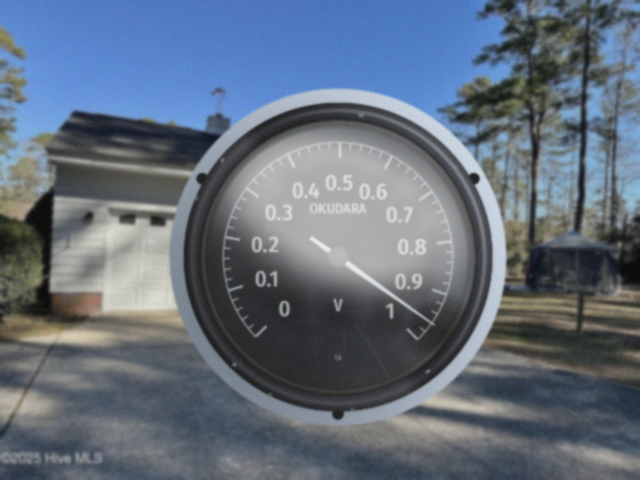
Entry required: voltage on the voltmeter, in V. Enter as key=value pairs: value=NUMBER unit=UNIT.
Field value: value=0.96 unit=V
